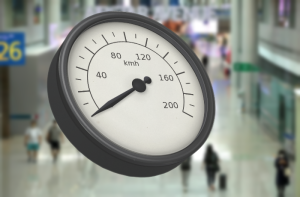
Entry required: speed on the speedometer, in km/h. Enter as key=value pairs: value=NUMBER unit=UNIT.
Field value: value=0 unit=km/h
